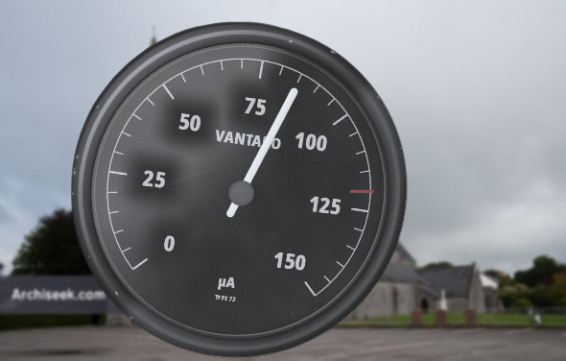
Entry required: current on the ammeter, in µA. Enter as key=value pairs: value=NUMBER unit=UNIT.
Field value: value=85 unit=µA
